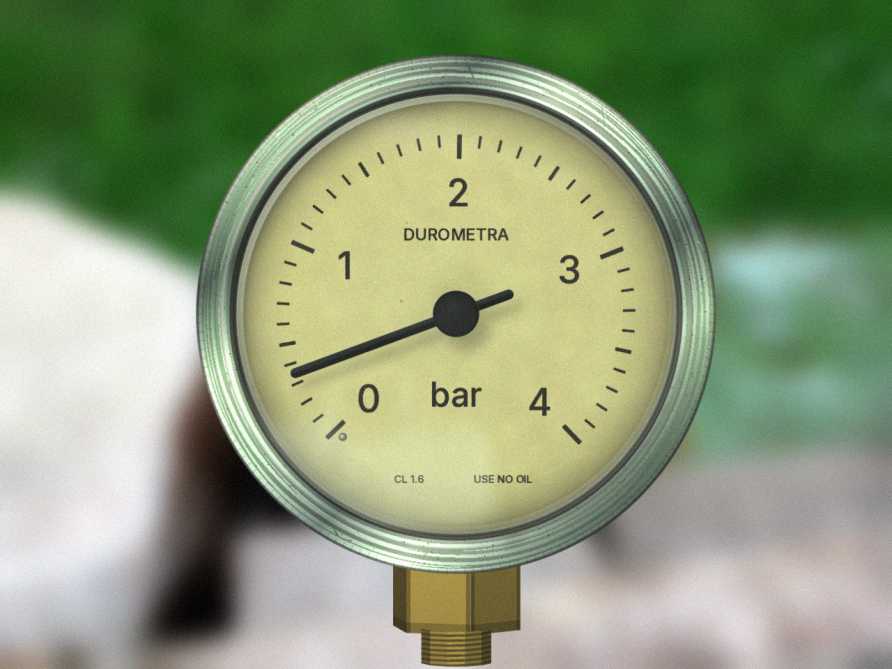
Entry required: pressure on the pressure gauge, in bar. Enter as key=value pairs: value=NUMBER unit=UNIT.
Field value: value=0.35 unit=bar
